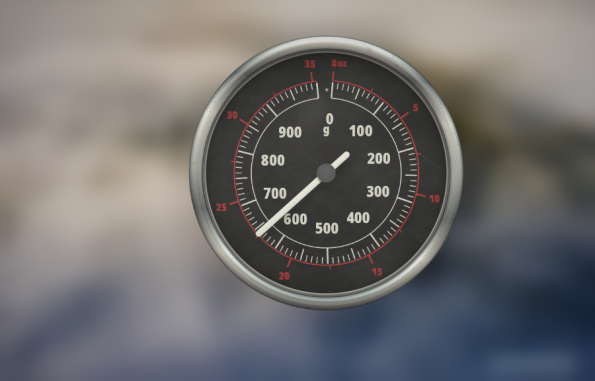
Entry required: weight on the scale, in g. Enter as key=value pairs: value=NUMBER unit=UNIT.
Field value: value=640 unit=g
